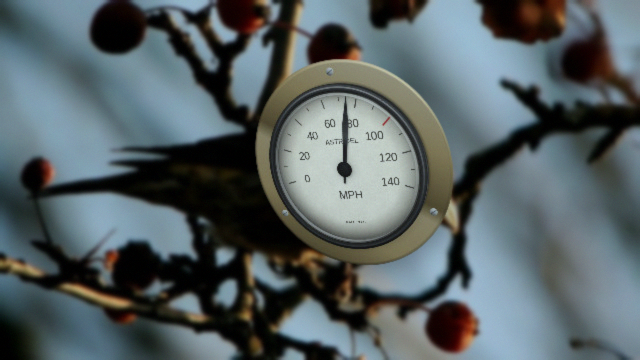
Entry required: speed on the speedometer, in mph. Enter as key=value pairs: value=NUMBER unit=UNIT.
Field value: value=75 unit=mph
